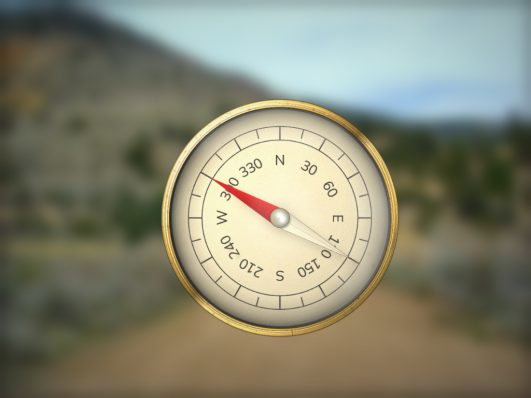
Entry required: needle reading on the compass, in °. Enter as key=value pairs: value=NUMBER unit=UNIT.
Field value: value=300 unit=°
